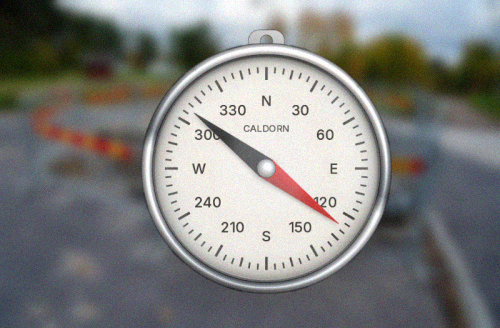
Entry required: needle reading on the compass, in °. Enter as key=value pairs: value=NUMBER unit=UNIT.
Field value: value=127.5 unit=°
